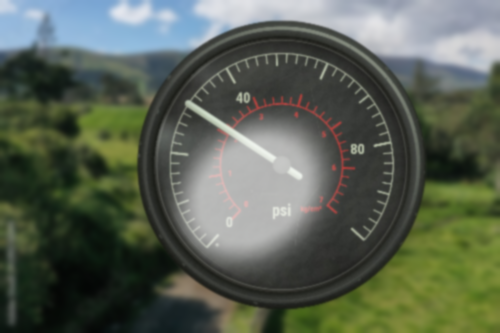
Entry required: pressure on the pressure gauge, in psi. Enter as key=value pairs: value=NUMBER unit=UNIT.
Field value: value=30 unit=psi
